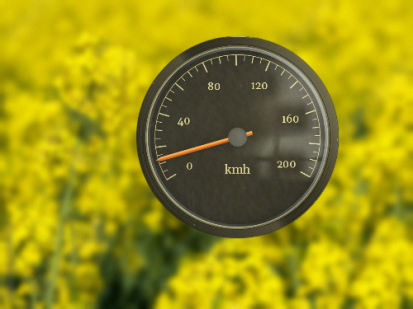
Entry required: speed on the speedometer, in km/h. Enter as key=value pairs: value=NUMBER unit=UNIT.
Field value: value=12.5 unit=km/h
